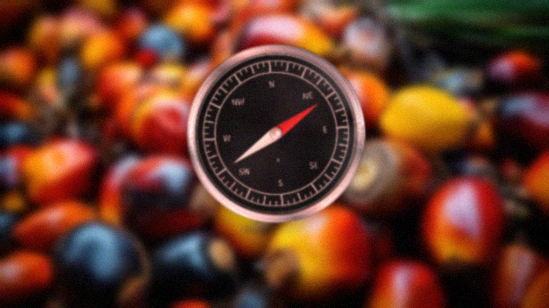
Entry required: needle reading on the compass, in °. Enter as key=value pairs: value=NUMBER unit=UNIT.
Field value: value=60 unit=°
